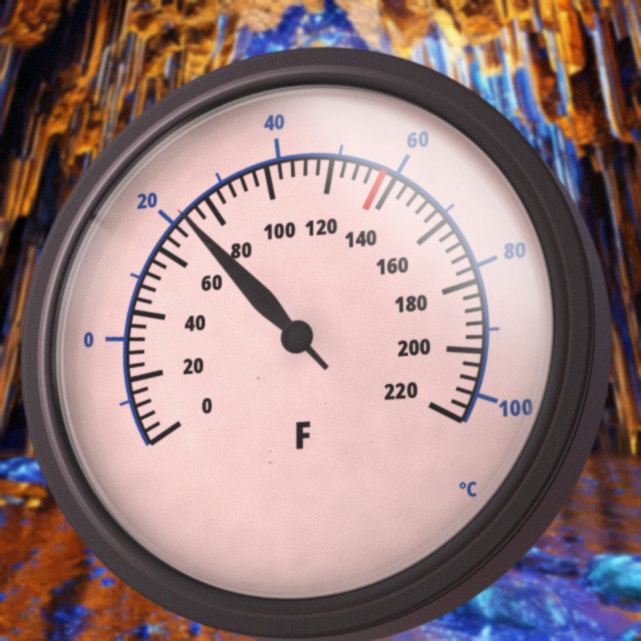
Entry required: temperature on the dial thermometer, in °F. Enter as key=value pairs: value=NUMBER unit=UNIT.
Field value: value=72 unit=°F
